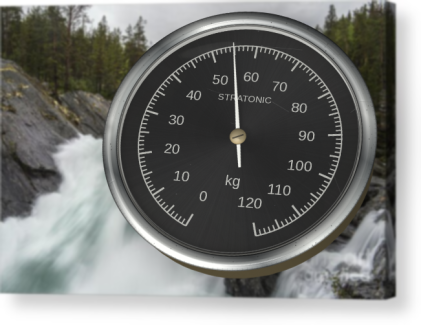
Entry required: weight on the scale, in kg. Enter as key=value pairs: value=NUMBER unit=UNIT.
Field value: value=55 unit=kg
